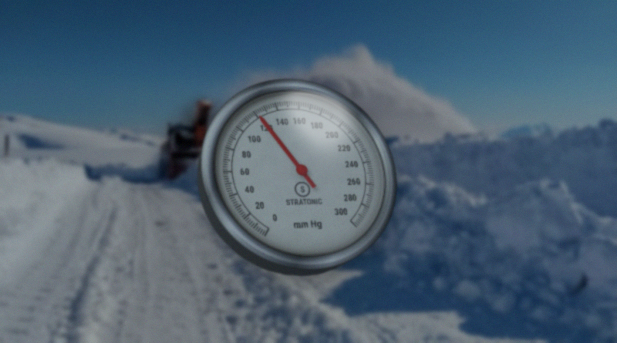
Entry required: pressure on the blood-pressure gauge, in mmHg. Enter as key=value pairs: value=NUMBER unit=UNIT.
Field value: value=120 unit=mmHg
